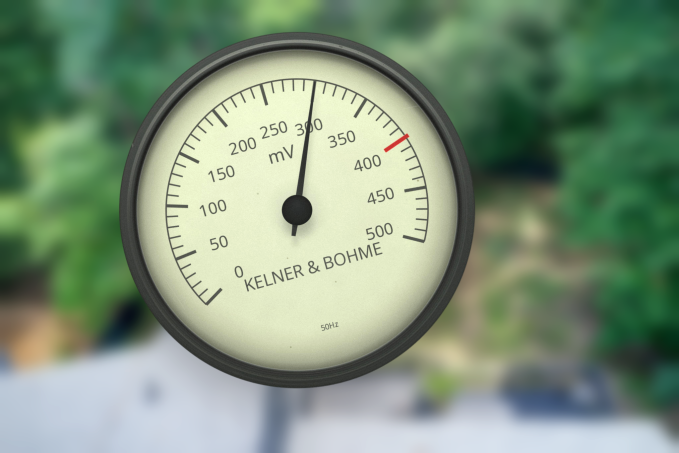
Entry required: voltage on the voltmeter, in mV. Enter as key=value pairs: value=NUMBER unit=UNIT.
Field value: value=300 unit=mV
